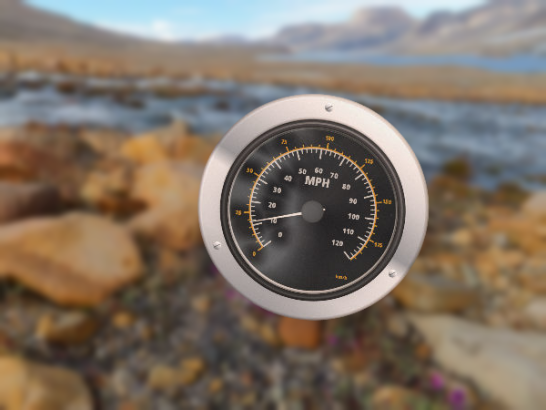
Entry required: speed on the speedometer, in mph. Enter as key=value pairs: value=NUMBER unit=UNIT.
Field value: value=12 unit=mph
